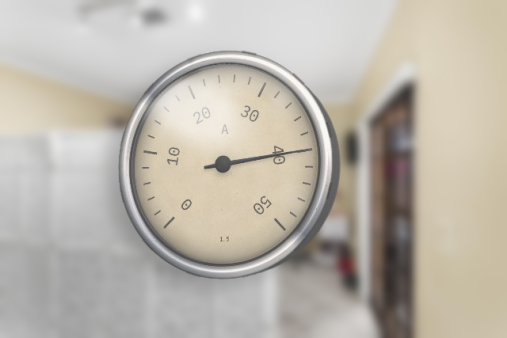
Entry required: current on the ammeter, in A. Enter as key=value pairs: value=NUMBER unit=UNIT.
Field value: value=40 unit=A
